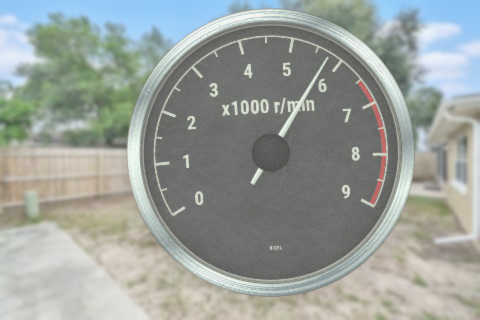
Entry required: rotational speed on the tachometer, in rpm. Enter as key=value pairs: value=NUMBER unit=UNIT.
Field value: value=5750 unit=rpm
